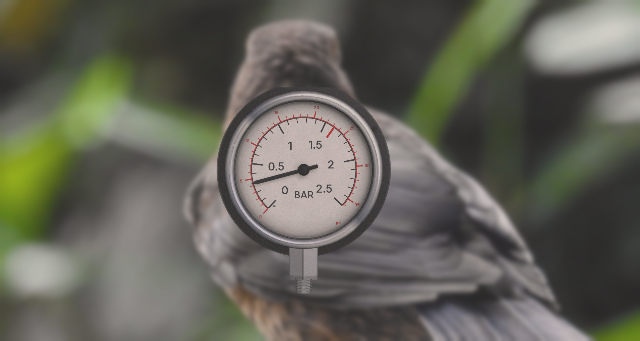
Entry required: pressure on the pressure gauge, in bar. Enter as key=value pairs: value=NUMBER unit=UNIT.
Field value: value=0.3 unit=bar
